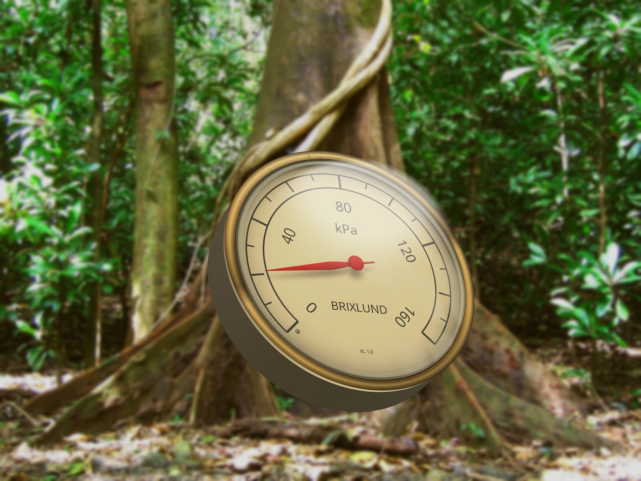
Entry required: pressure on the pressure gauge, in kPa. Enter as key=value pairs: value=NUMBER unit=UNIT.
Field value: value=20 unit=kPa
